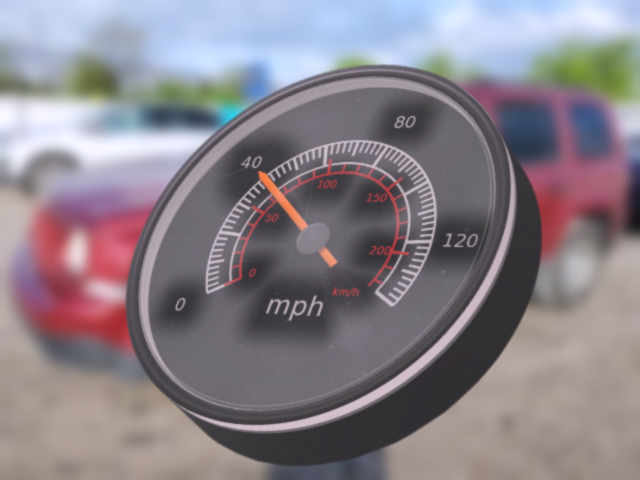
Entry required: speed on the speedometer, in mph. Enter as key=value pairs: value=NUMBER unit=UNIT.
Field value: value=40 unit=mph
